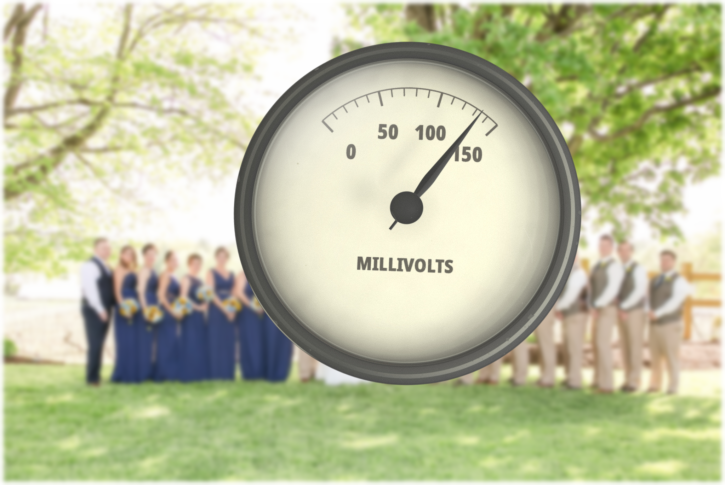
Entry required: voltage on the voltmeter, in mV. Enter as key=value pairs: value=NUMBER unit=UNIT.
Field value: value=135 unit=mV
